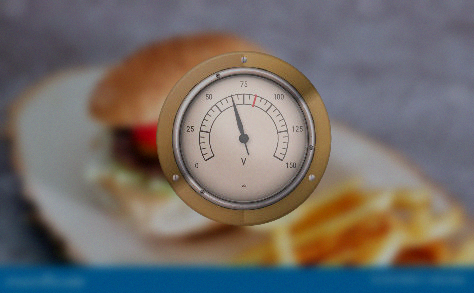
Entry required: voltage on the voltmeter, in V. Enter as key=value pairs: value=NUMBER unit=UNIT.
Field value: value=65 unit=V
